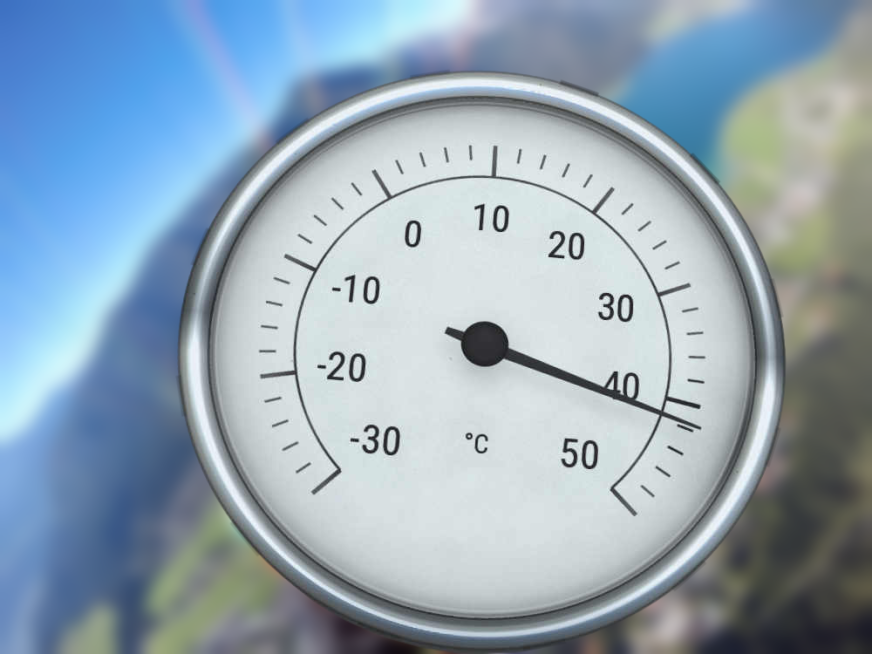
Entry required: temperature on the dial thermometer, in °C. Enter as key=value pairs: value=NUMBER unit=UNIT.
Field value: value=42 unit=°C
